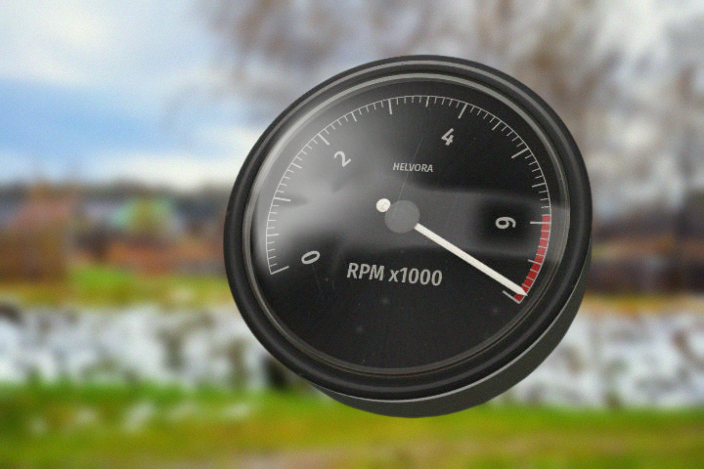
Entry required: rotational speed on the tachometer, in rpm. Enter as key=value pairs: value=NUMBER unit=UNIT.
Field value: value=6900 unit=rpm
